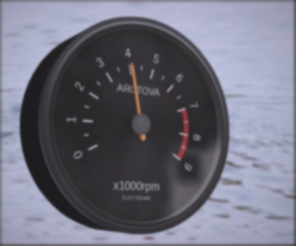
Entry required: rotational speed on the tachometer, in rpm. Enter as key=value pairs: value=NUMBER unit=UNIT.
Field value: value=4000 unit=rpm
